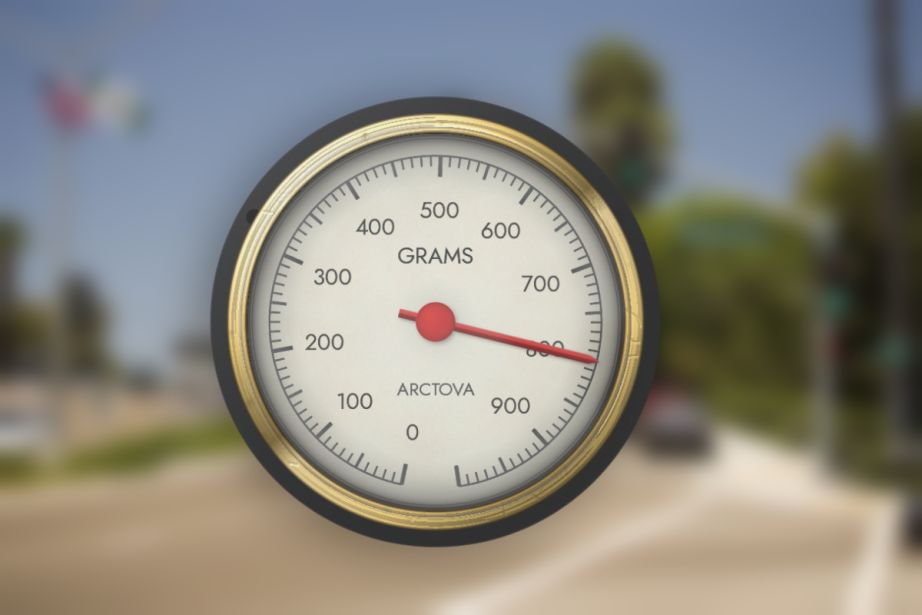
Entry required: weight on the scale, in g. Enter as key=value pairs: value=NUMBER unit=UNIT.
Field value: value=800 unit=g
